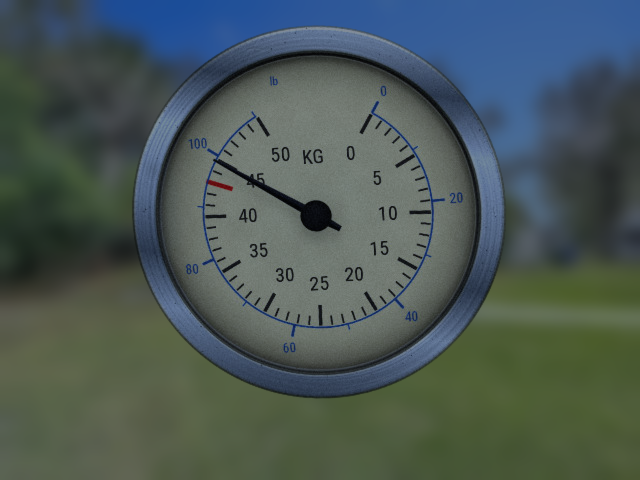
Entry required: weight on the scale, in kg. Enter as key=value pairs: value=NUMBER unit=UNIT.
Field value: value=45 unit=kg
